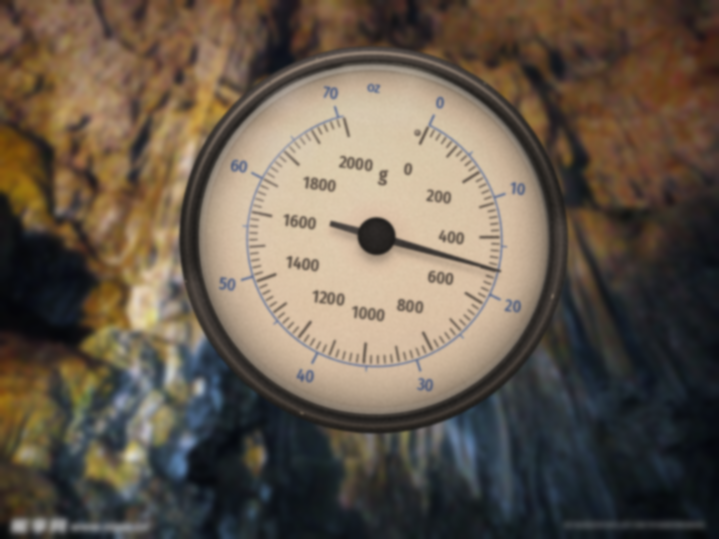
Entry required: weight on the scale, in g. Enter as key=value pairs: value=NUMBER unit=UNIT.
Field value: value=500 unit=g
